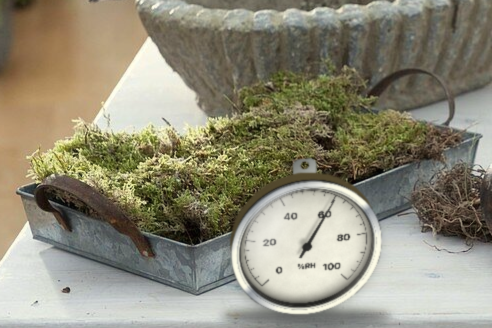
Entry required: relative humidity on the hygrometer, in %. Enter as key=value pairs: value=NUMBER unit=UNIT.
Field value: value=60 unit=%
